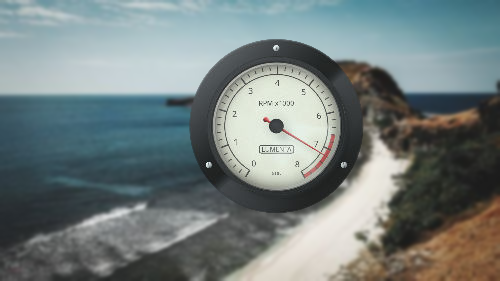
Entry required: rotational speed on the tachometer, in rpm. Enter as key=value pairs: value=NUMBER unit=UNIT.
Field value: value=7200 unit=rpm
